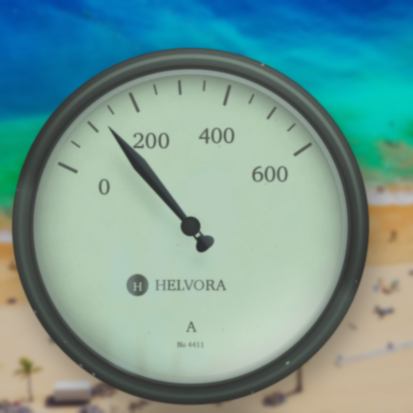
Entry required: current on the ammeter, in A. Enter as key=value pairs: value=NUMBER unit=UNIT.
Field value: value=125 unit=A
